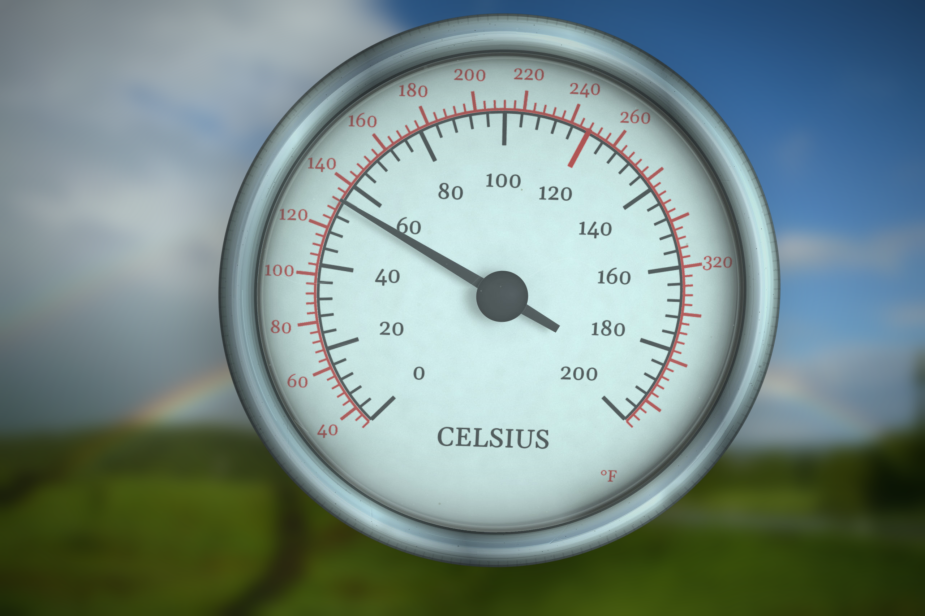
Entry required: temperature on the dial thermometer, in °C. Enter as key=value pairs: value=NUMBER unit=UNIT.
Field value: value=56 unit=°C
